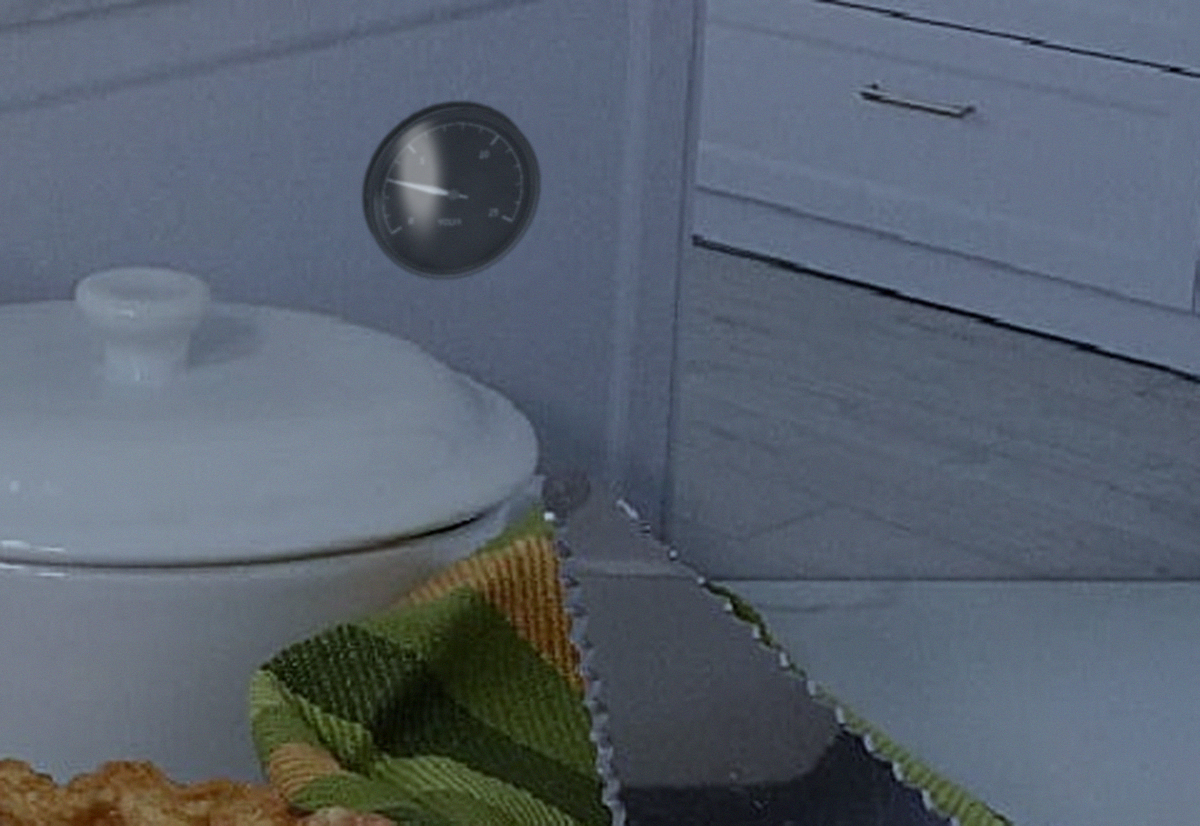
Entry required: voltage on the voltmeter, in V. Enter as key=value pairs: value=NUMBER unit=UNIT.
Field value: value=3 unit=V
